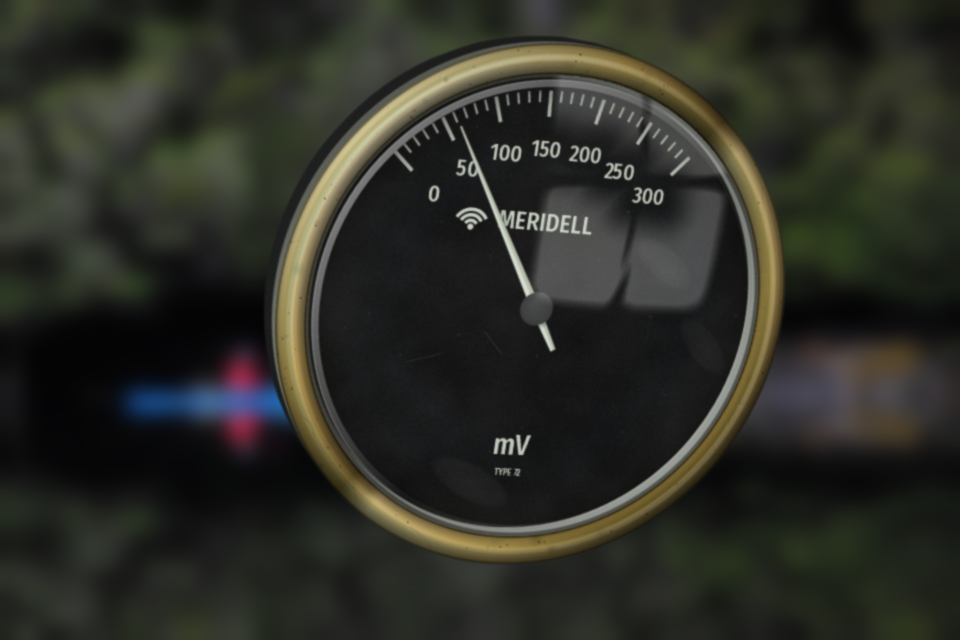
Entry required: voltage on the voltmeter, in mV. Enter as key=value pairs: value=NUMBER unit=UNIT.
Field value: value=60 unit=mV
